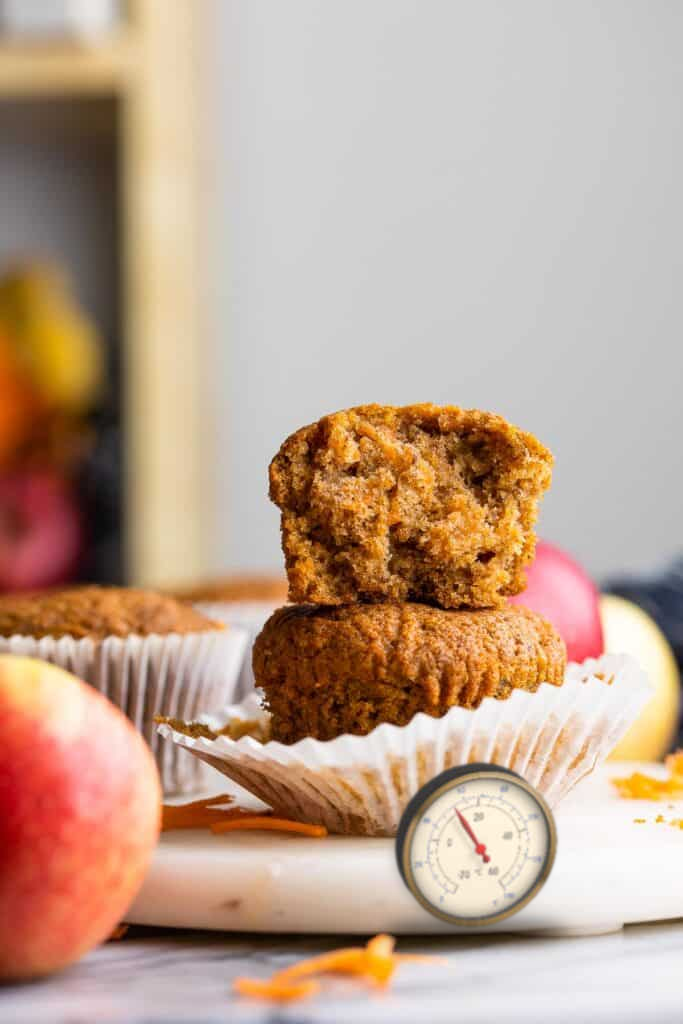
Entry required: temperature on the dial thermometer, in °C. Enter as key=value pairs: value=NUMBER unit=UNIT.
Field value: value=12 unit=°C
